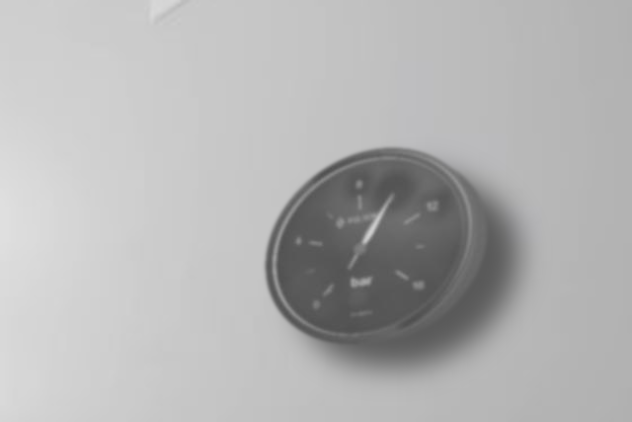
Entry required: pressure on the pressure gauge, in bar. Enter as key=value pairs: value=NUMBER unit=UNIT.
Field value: value=10 unit=bar
